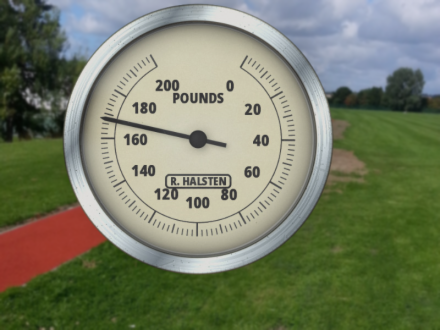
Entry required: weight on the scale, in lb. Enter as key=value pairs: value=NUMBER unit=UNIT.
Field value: value=168 unit=lb
